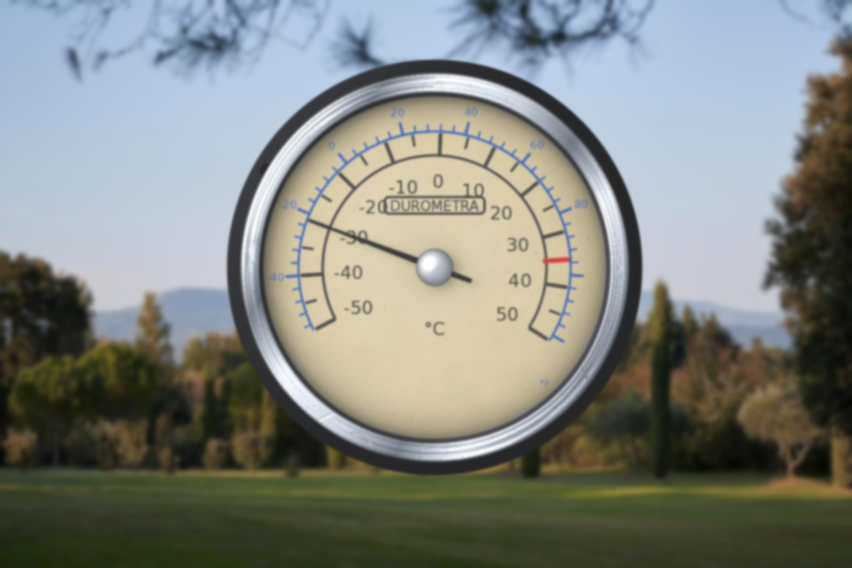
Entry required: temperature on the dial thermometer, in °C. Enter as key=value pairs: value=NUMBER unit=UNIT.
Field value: value=-30 unit=°C
